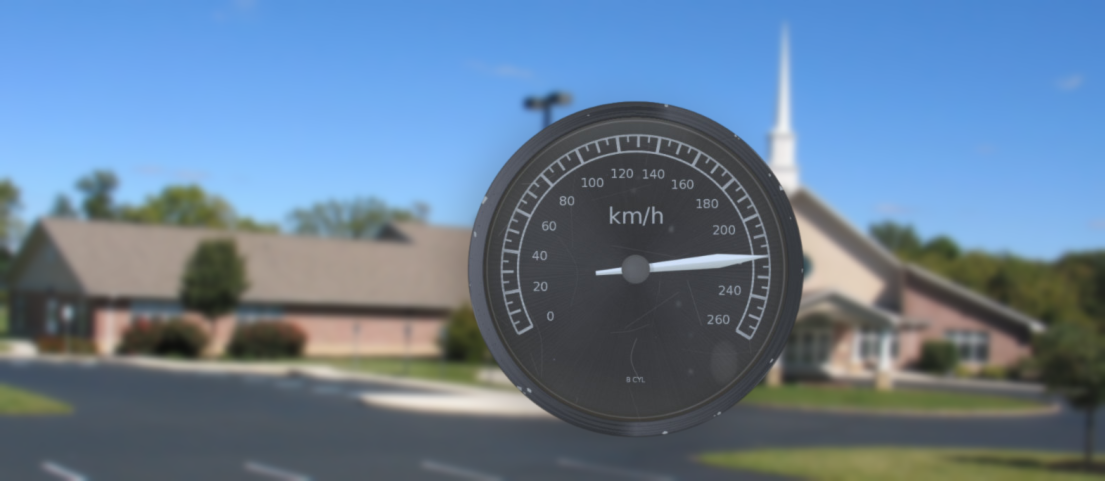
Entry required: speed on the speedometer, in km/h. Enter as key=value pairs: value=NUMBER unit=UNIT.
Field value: value=220 unit=km/h
